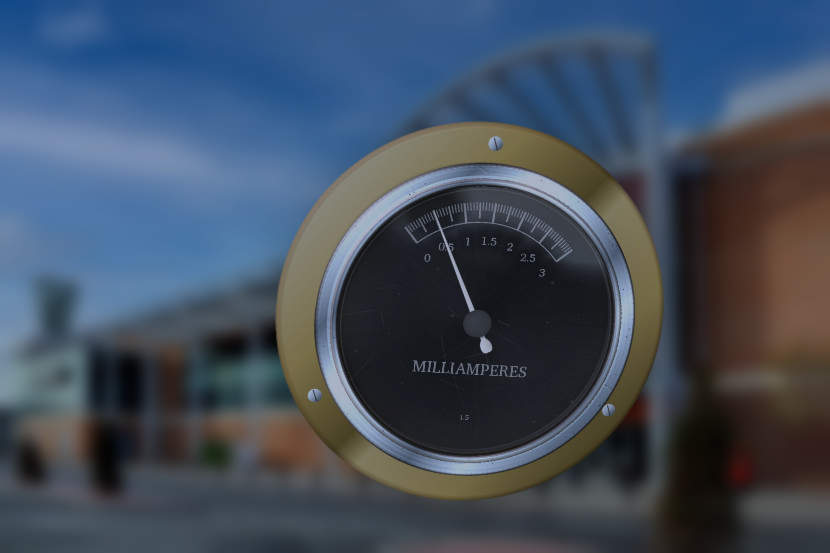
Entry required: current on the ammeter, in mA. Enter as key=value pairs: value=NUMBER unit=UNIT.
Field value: value=0.5 unit=mA
